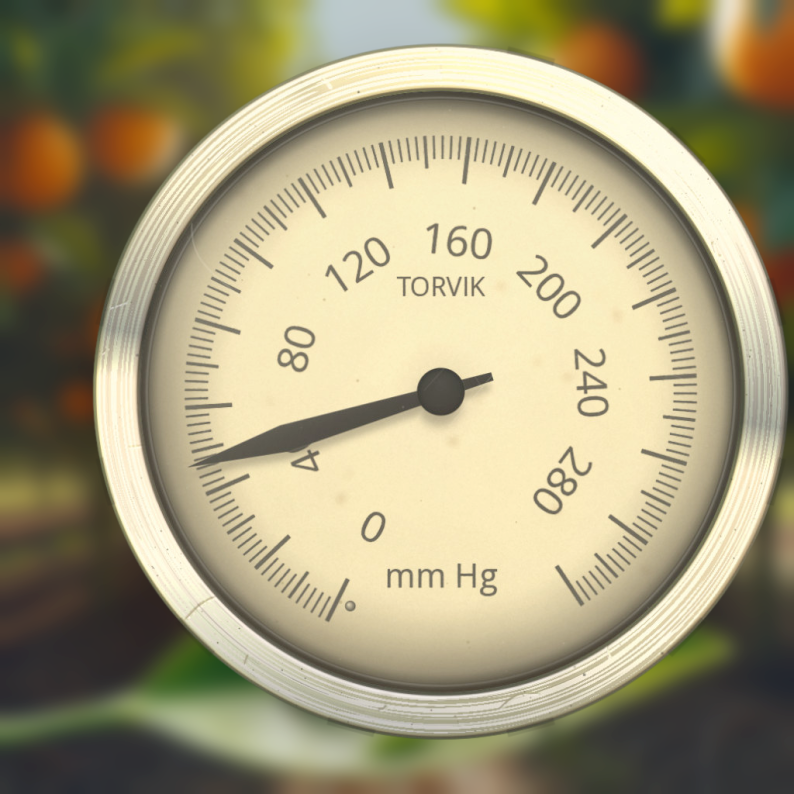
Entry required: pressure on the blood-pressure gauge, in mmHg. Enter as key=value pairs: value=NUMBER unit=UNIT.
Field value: value=47 unit=mmHg
